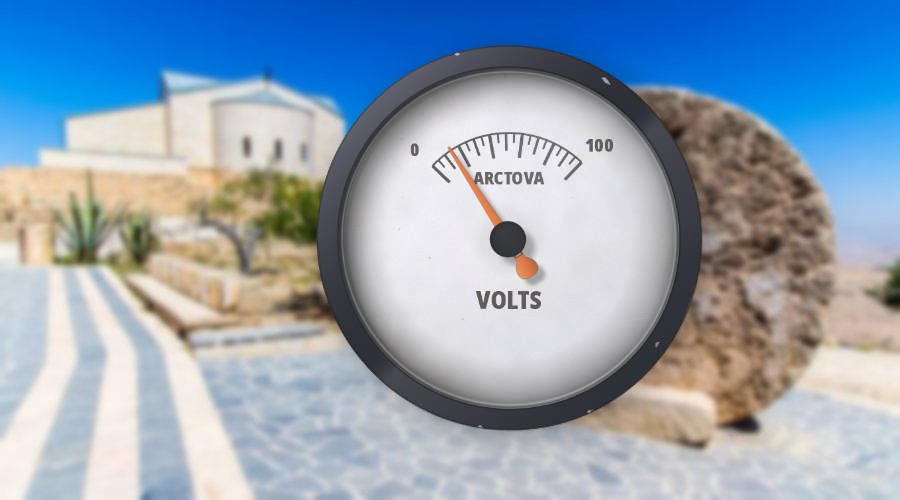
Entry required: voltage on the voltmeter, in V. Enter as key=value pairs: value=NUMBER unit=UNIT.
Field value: value=15 unit=V
